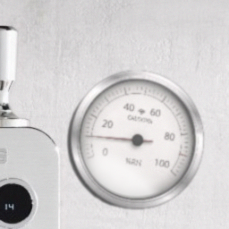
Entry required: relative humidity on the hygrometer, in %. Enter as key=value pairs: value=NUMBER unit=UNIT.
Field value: value=10 unit=%
